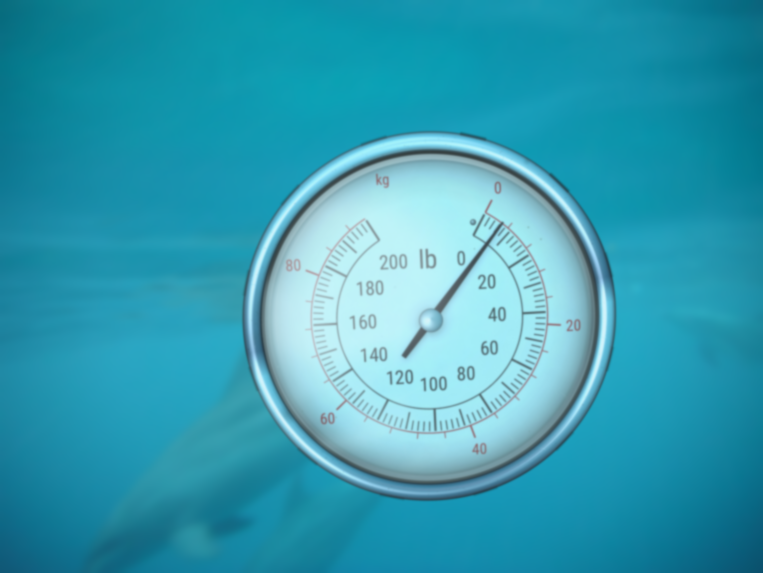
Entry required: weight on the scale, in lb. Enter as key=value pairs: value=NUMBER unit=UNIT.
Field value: value=6 unit=lb
